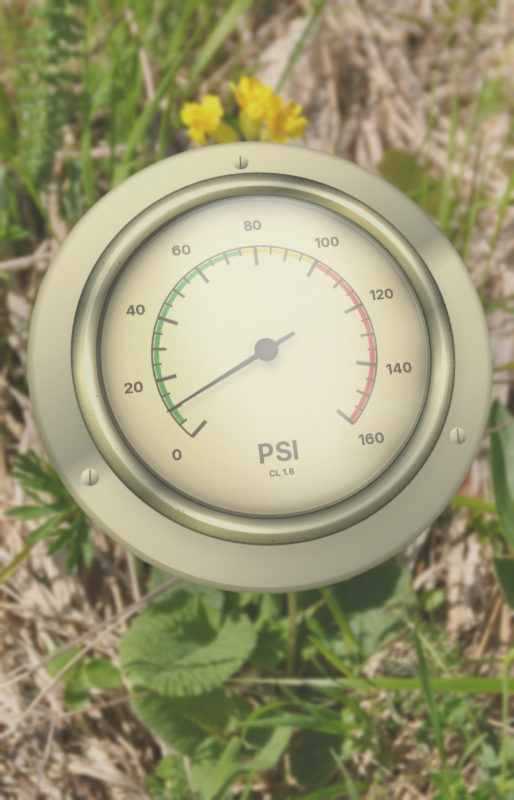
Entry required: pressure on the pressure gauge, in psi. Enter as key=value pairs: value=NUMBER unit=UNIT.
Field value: value=10 unit=psi
